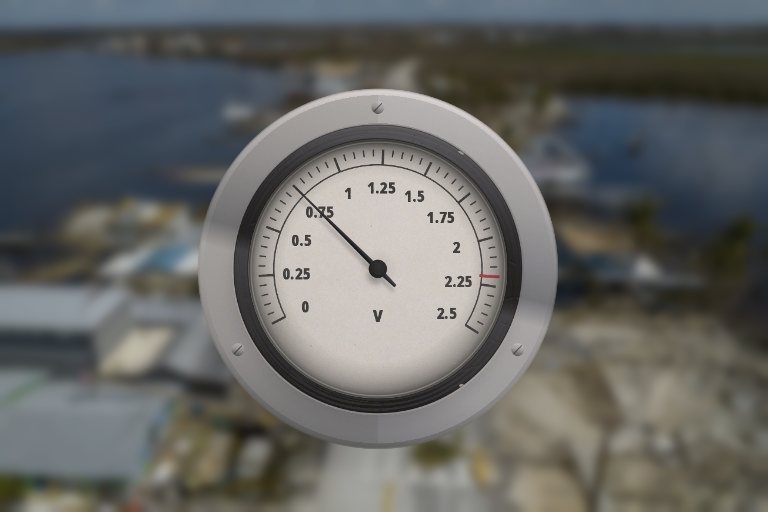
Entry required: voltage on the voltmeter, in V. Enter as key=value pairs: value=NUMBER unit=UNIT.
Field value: value=0.75 unit=V
